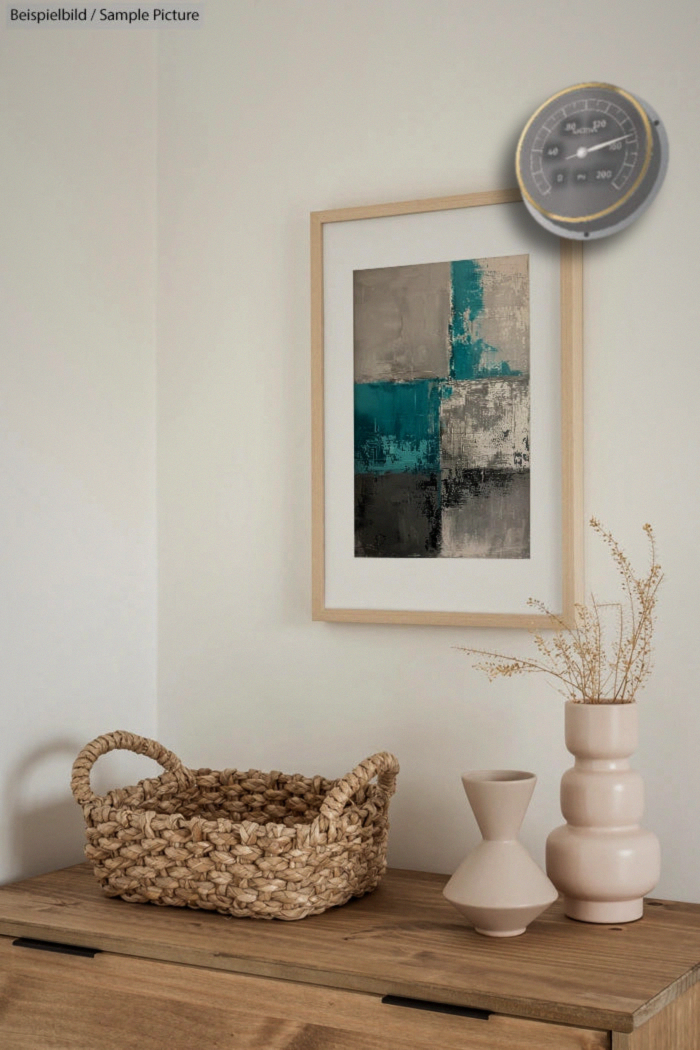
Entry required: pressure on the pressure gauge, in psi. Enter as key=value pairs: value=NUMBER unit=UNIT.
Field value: value=155 unit=psi
